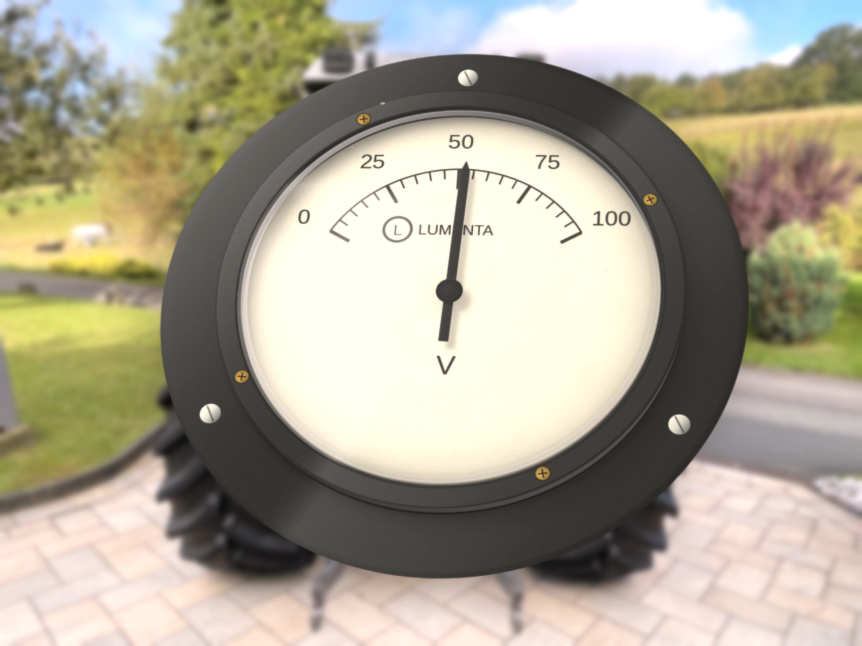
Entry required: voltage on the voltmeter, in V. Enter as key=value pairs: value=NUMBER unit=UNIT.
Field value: value=52.5 unit=V
